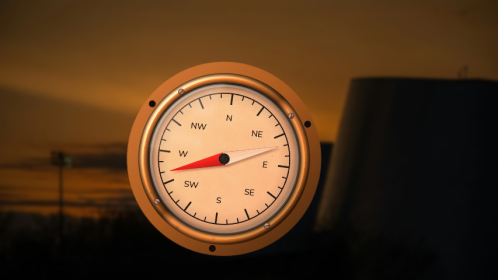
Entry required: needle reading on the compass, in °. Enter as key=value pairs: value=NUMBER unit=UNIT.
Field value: value=250 unit=°
